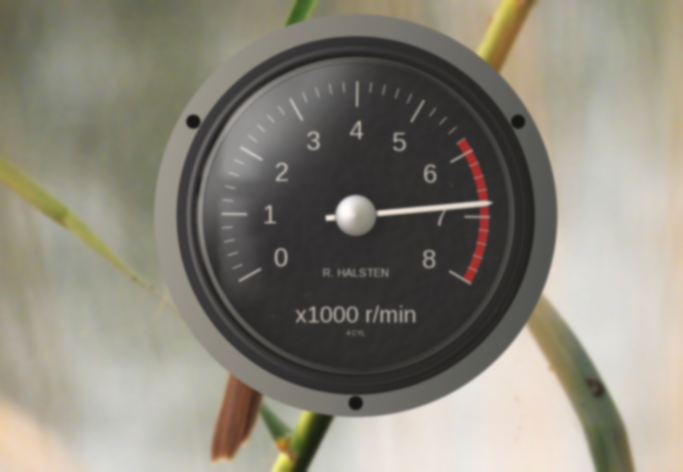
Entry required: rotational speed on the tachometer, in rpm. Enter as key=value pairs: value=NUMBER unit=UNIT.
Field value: value=6800 unit=rpm
